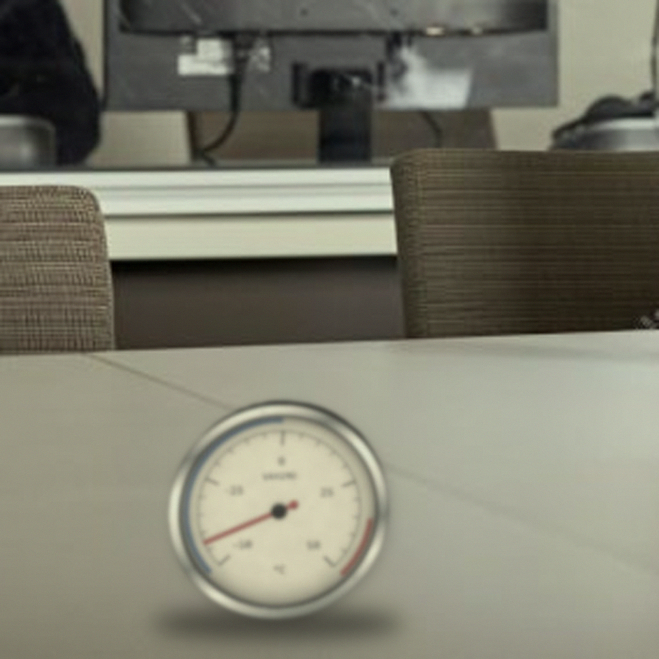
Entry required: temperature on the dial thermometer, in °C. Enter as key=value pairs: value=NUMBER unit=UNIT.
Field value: value=-42.5 unit=°C
